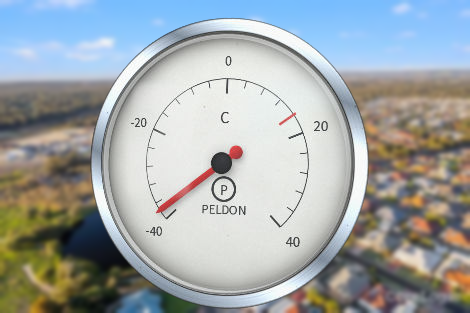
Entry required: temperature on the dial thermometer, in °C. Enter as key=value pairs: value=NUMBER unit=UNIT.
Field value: value=-38 unit=°C
